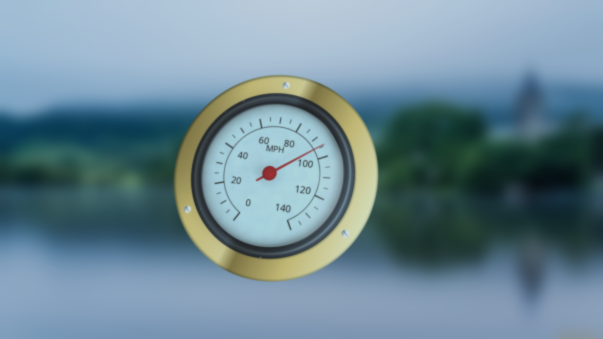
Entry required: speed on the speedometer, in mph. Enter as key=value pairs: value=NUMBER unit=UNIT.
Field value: value=95 unit=mph
